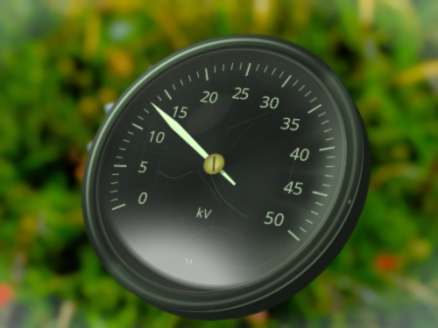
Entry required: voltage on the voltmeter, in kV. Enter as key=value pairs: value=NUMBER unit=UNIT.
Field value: value=13 unit=kV
